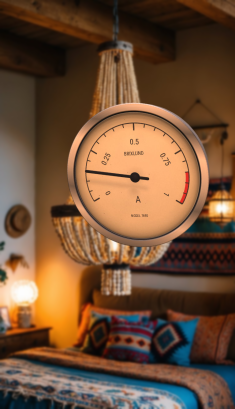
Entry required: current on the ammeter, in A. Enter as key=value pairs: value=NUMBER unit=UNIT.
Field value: value=0.15 unit=A
